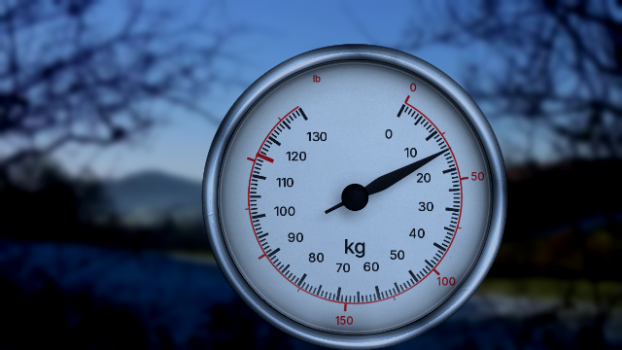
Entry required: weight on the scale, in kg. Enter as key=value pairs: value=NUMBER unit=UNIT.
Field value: value=15 unit=kg
